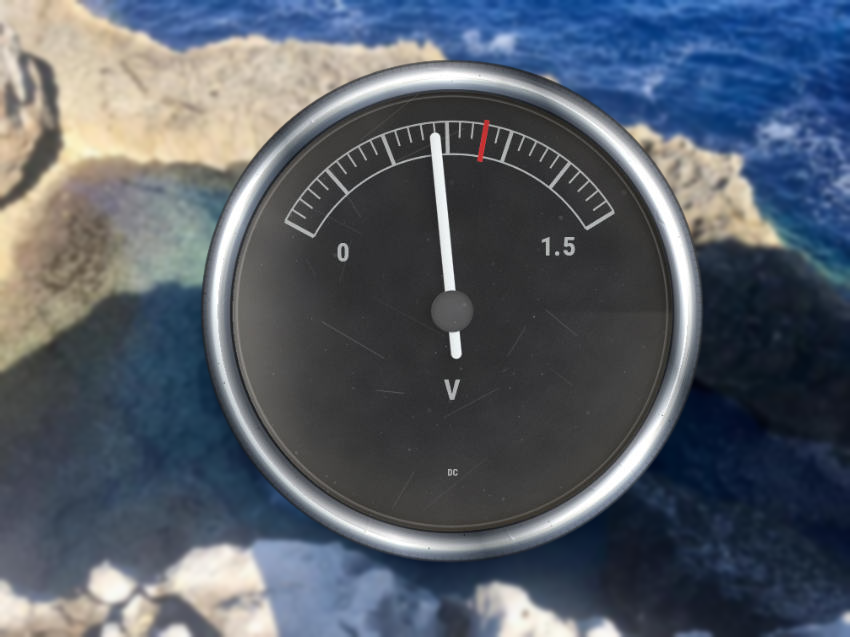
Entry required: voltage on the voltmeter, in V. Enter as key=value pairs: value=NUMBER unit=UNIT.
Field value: value=0.7 unit=V
